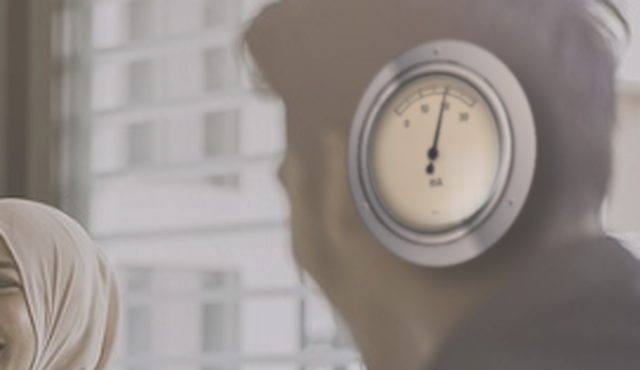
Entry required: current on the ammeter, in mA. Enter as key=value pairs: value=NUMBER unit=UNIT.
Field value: value=20 unit=mA
